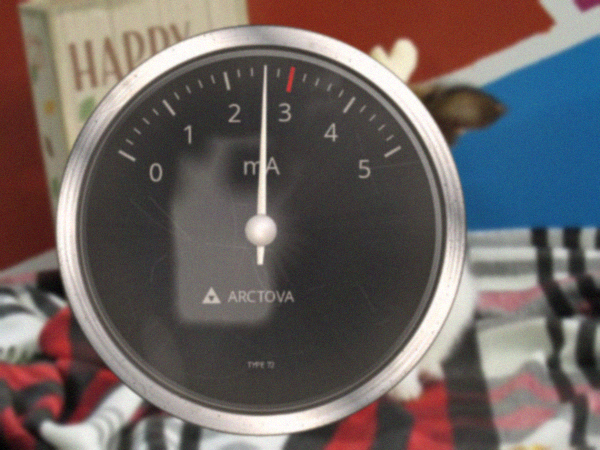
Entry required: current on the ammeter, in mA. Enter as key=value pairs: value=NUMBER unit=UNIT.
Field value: value=2.6 unit=mA
